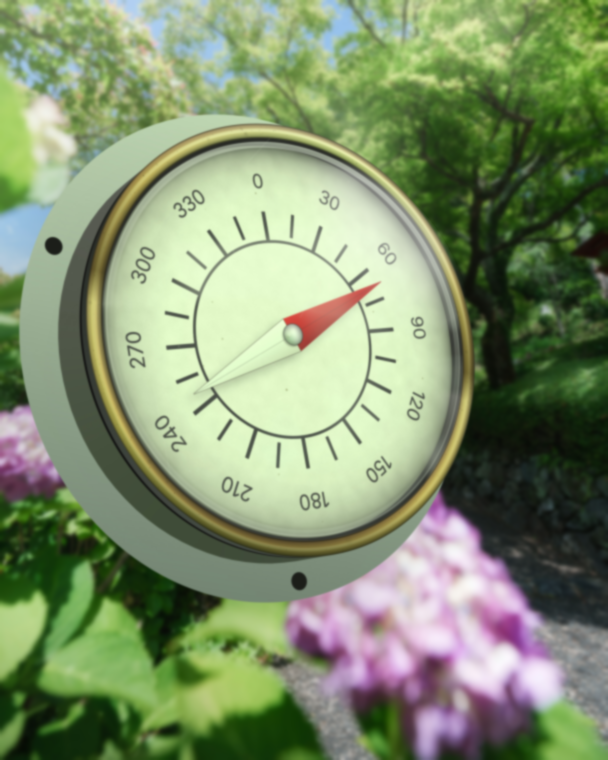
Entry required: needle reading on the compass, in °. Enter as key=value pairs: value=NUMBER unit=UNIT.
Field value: value=67.5 unit=°
